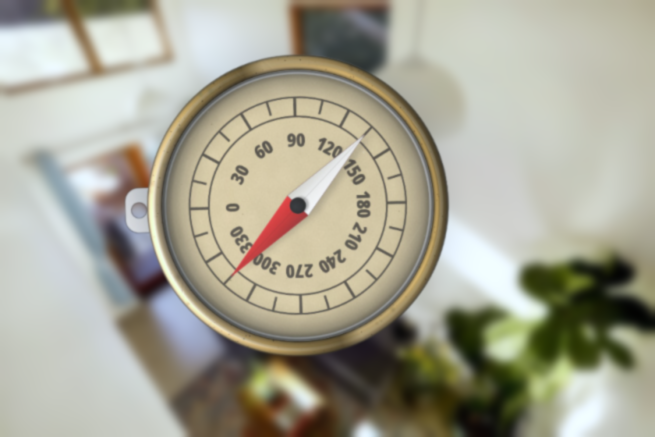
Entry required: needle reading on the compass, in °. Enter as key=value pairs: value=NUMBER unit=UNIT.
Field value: value=315 unit=°
